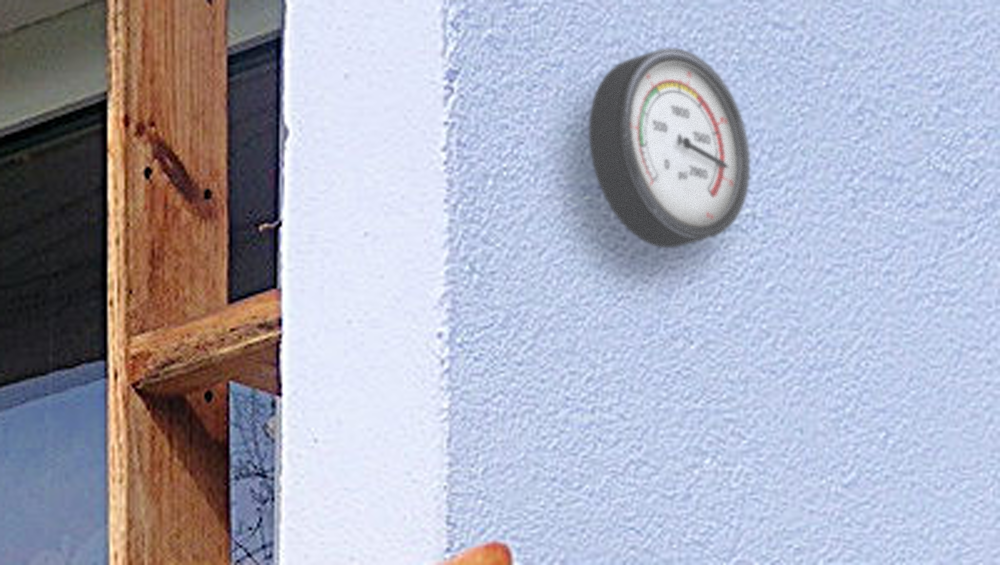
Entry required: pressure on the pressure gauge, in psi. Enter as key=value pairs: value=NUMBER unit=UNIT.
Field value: value=1750 unit=psi
